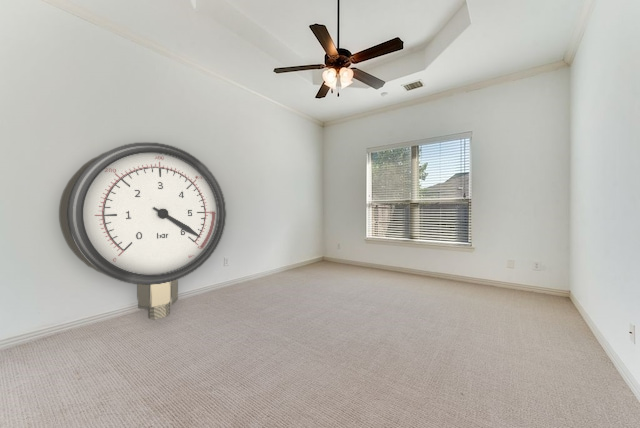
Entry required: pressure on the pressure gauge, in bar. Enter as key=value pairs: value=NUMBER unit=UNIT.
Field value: value=5.8 unit=bar
